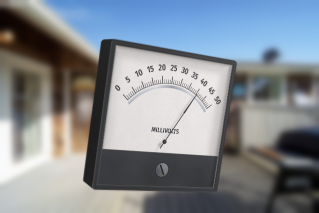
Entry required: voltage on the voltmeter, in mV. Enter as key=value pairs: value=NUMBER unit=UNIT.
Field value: value=40 unit=mV
